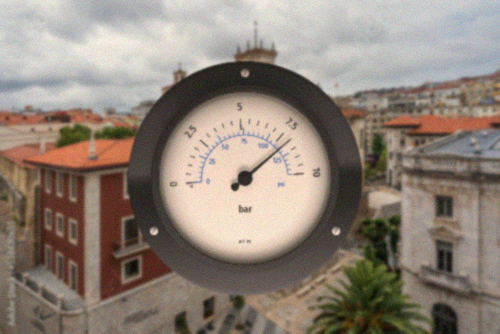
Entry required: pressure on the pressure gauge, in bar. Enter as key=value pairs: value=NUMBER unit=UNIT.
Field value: value=8 unit=bar
